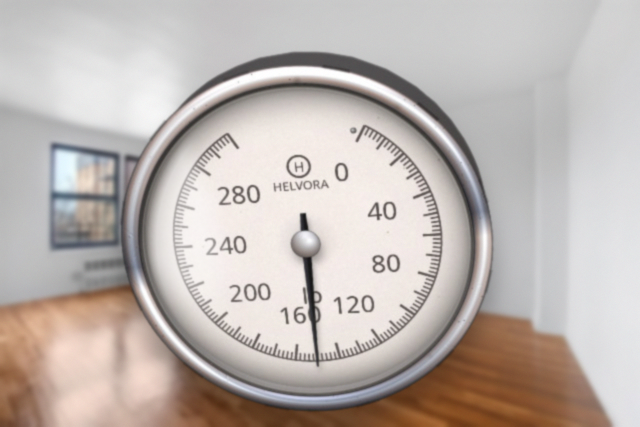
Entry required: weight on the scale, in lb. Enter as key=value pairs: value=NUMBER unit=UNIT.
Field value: value=150 unit=lb
